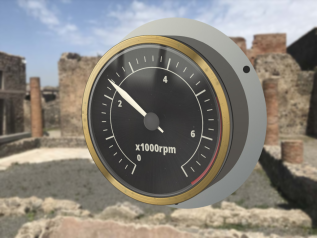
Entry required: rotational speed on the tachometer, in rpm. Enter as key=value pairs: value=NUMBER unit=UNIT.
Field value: value=2400 unit=rpm
